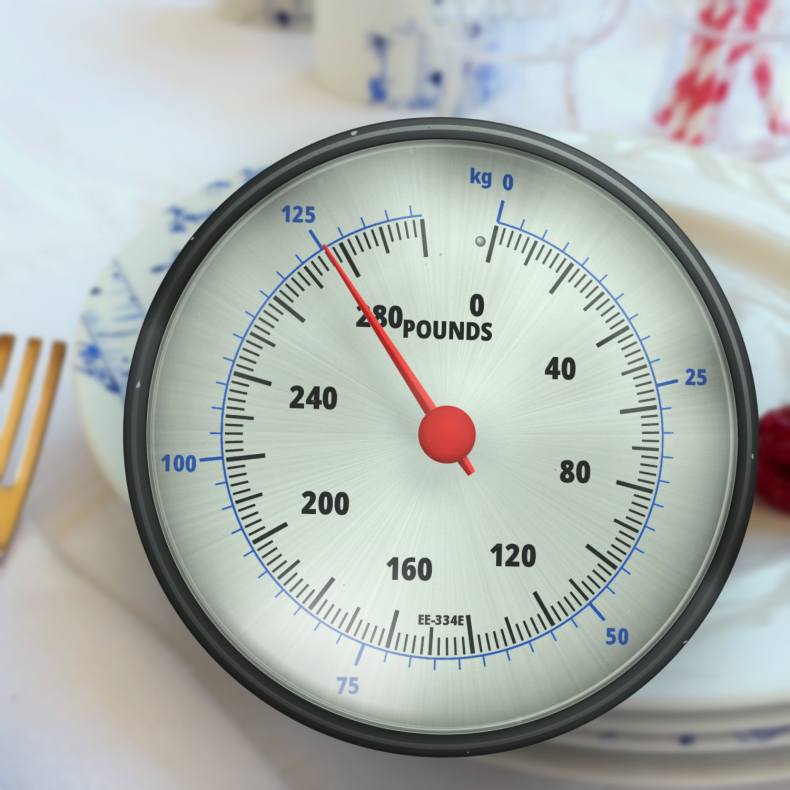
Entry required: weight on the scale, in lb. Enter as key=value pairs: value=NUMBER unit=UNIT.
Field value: value=276 unit=lb
